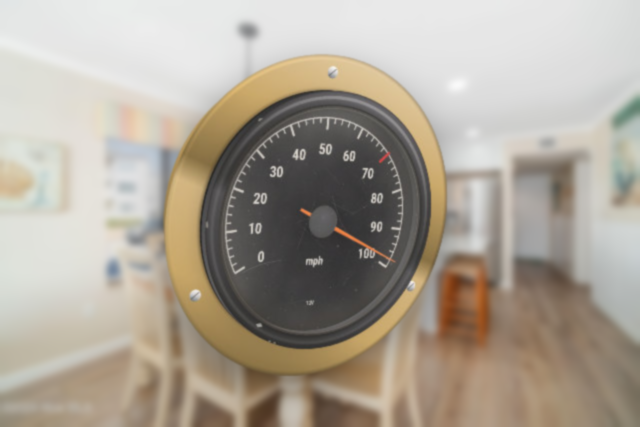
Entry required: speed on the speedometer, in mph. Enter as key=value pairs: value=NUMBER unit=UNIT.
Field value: value=98 unit=mph
